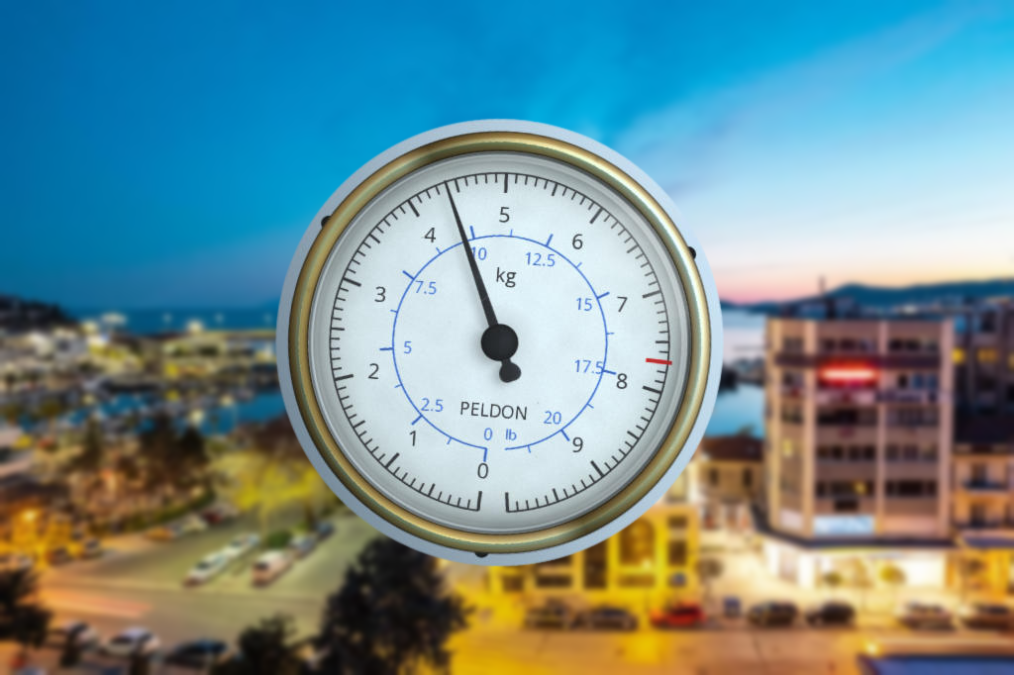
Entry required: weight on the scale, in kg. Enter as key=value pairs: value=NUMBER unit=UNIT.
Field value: value=4.4 unit=kg
